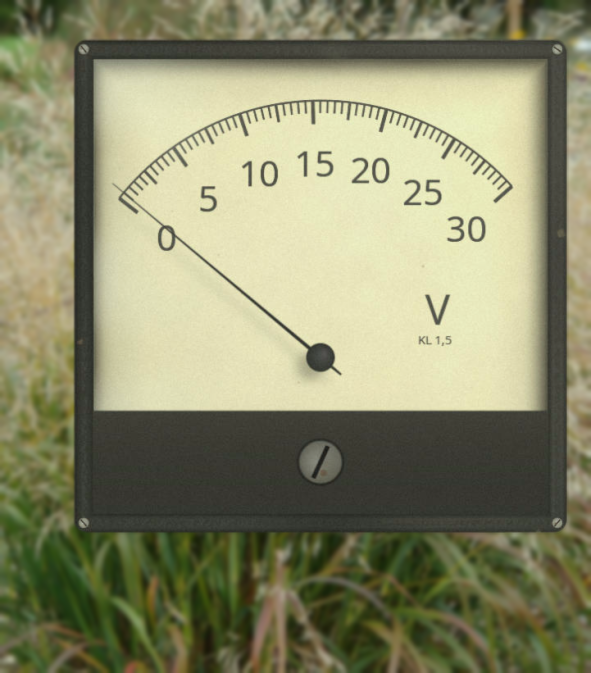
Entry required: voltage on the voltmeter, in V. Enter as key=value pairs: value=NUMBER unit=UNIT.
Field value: value=0.5 unit=V
